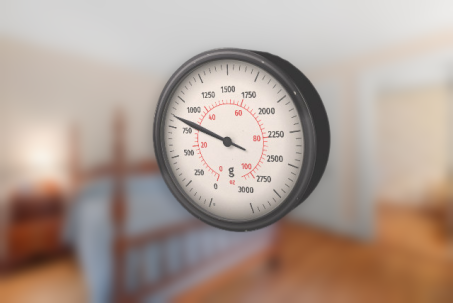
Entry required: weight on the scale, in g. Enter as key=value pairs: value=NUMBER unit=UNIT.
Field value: value=850 unit=g
